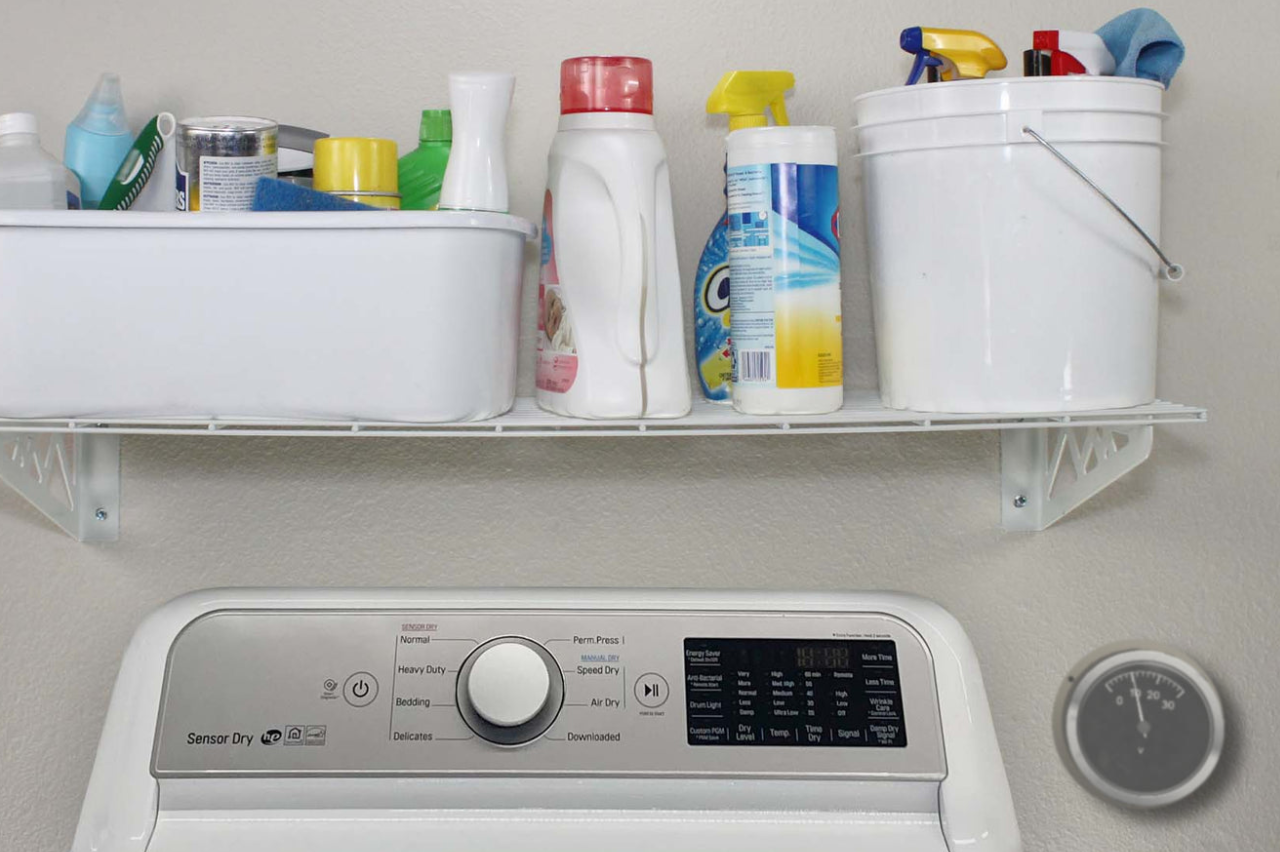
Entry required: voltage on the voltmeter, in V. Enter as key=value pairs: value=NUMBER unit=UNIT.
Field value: value=10 unit=V
